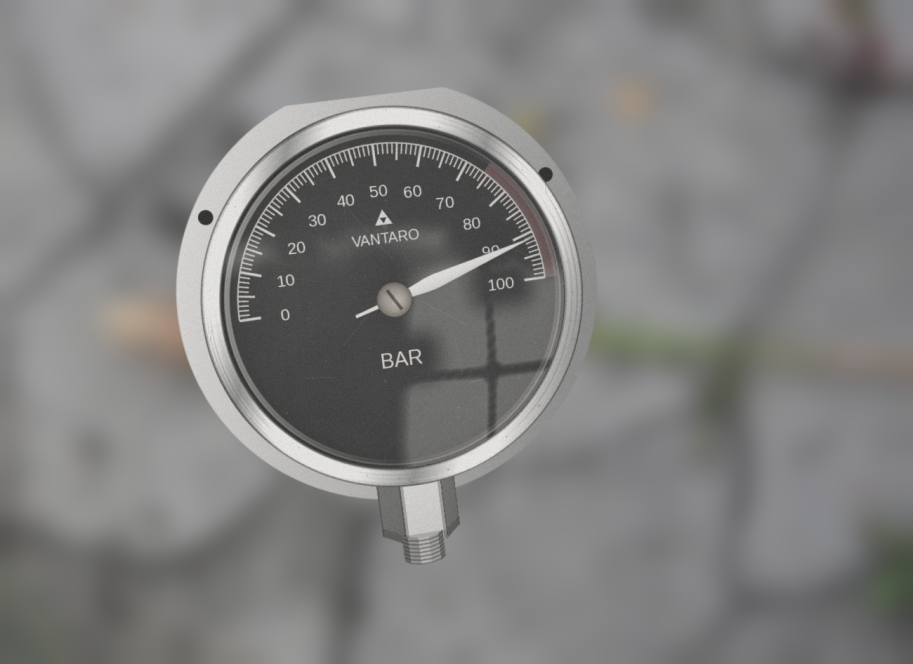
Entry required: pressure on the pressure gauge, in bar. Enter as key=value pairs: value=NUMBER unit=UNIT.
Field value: value=91 unit=bar
